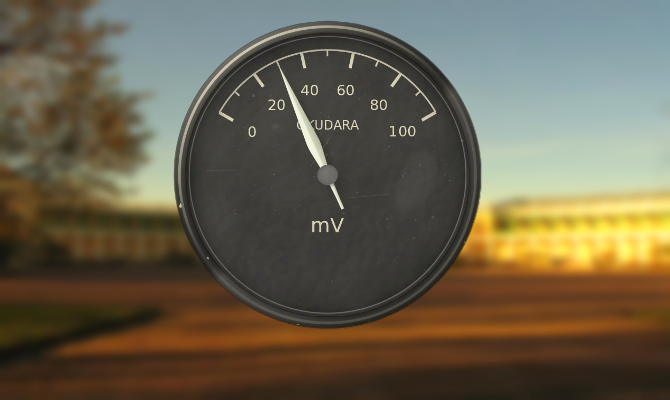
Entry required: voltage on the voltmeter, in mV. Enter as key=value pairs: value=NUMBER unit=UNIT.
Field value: value=30 unit=mV
